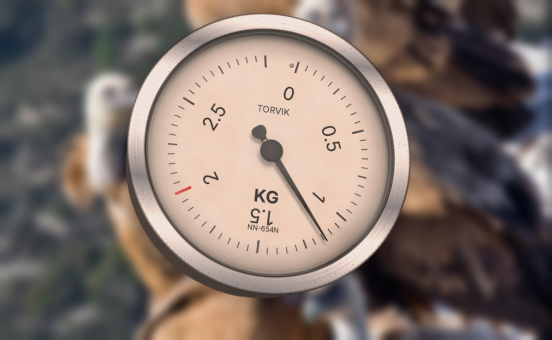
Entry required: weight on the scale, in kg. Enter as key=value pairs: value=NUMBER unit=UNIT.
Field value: value=1.15 unit=kg
